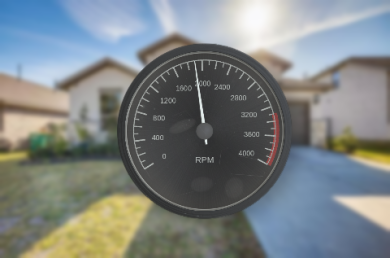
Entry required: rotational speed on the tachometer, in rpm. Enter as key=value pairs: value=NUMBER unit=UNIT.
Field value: value=1900 unit=rpm
